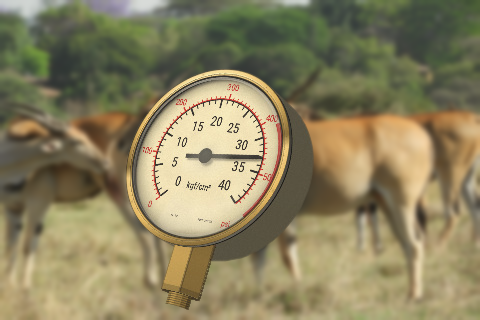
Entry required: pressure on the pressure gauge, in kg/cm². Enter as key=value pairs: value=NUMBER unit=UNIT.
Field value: value=33 unit=kg/cm²
